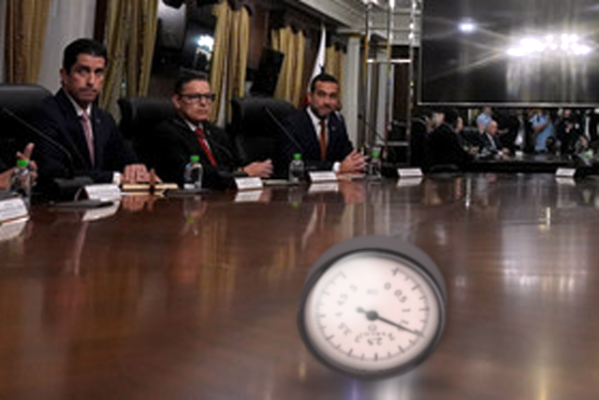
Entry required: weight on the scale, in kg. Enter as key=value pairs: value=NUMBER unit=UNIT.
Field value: value=1.5 unit=kg
